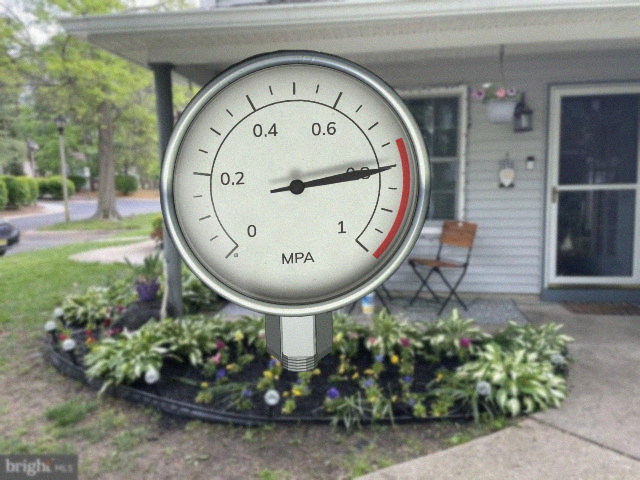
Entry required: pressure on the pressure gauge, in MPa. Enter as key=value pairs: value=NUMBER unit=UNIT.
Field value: value=0.8 unit=MPa
